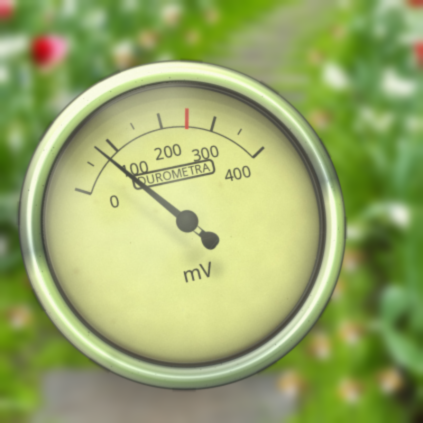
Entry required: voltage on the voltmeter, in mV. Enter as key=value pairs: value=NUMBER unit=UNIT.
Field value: value=75 unit=mV
